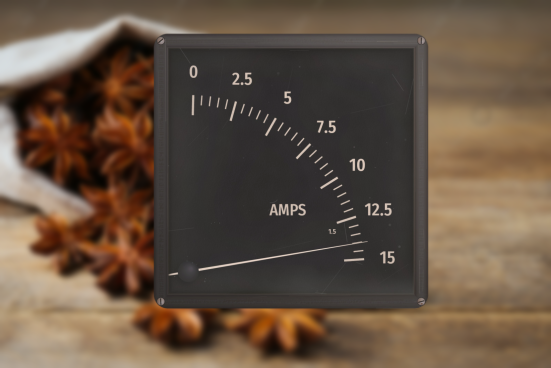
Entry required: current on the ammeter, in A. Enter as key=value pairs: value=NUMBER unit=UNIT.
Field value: value=14 unit=A
